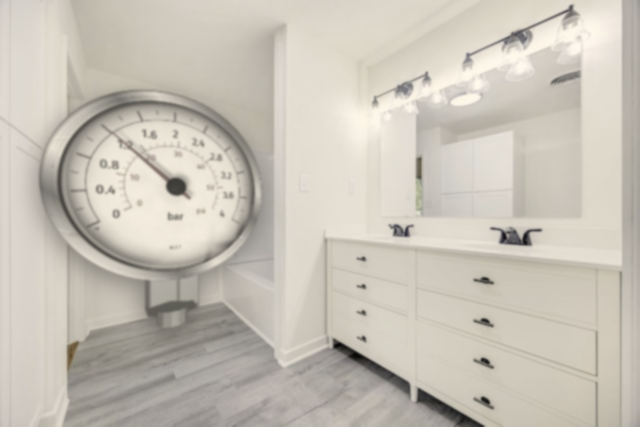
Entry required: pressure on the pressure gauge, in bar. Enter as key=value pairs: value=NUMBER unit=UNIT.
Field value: value=1.2 unit=bar
